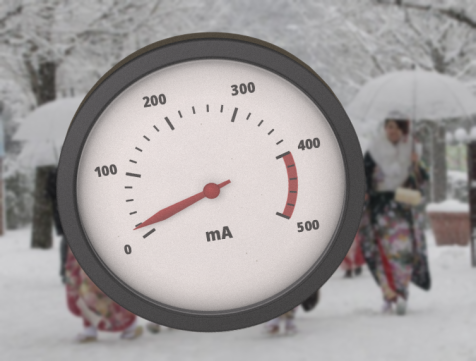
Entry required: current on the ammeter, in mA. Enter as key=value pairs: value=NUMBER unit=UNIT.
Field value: value=20 unit=mA
